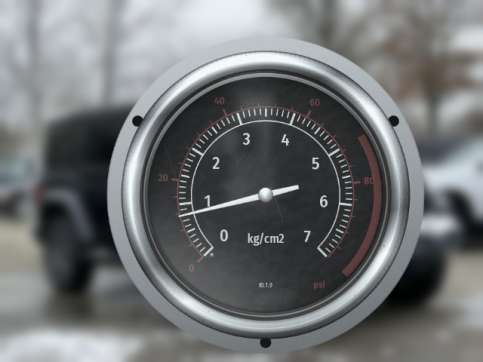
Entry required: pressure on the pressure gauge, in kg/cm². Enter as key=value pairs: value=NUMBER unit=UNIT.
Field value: value=0.8 unit=kg/cm²
